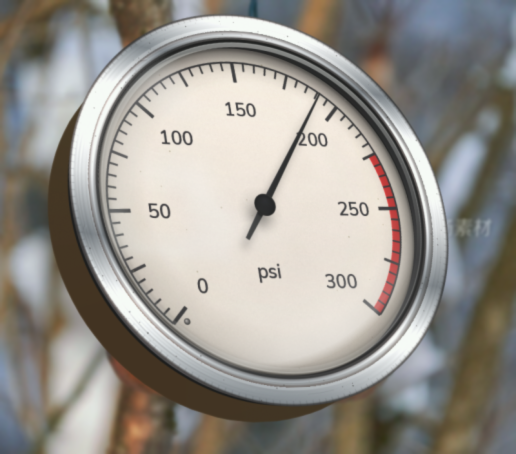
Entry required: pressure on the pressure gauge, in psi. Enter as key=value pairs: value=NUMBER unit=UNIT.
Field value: value=190 unit=psi
